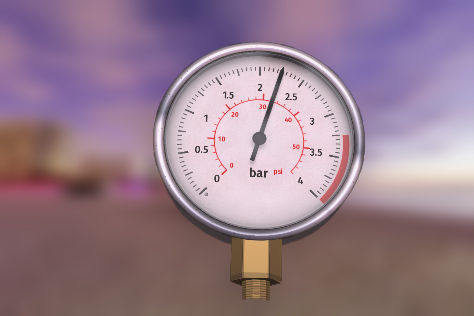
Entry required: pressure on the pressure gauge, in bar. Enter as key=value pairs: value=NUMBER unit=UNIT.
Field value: value=2.25 unit=bar
